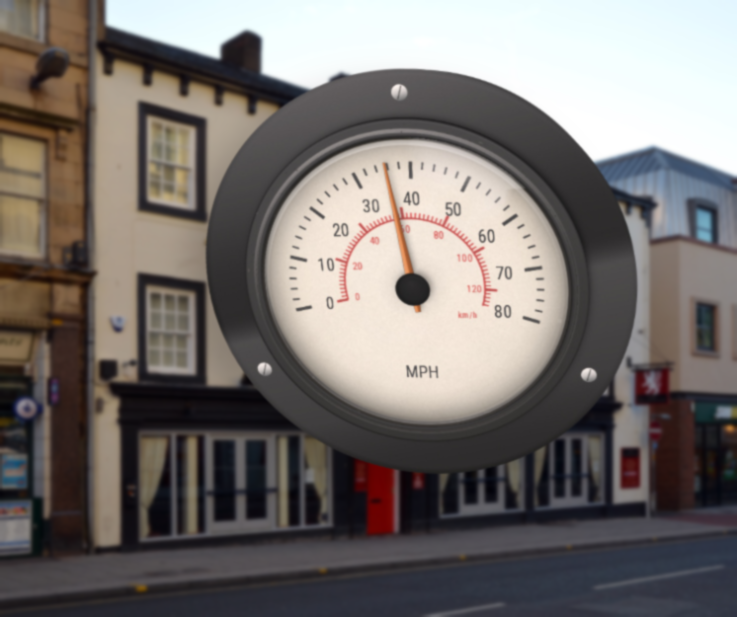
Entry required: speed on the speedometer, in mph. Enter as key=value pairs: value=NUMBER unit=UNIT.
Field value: value=36 unit=mph
